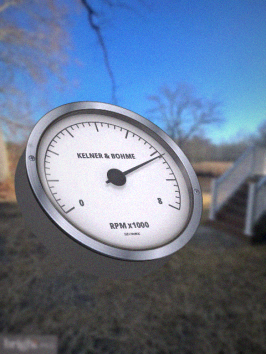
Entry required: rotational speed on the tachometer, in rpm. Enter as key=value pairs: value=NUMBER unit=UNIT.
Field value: value=6200 unit=rpm
